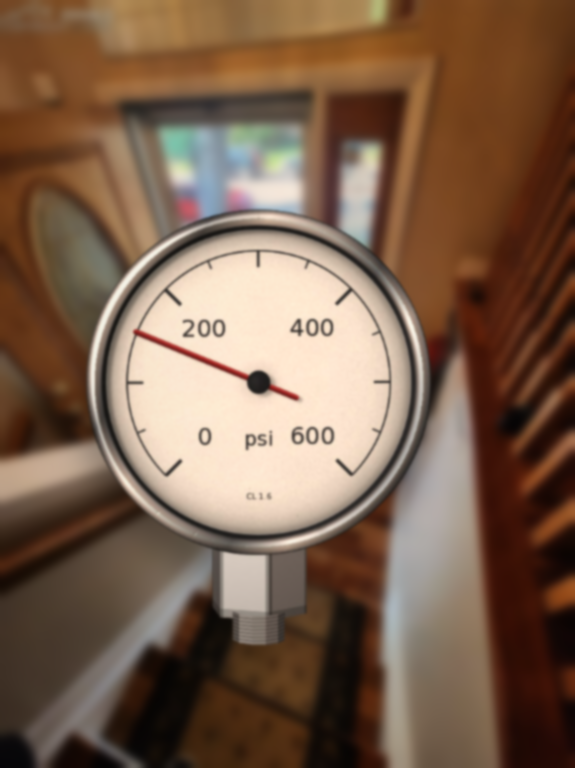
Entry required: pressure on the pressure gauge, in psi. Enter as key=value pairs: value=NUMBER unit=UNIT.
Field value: value=150 unit=psi
